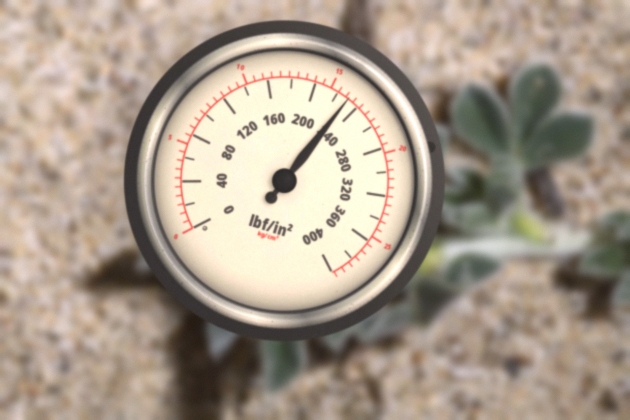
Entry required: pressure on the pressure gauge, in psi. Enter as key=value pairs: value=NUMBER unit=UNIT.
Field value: value=230 unit=psi
